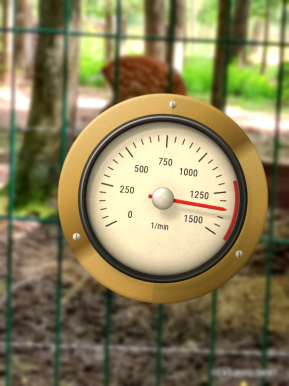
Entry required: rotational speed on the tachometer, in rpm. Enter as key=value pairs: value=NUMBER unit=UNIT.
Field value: value=1350 unit=rpm
